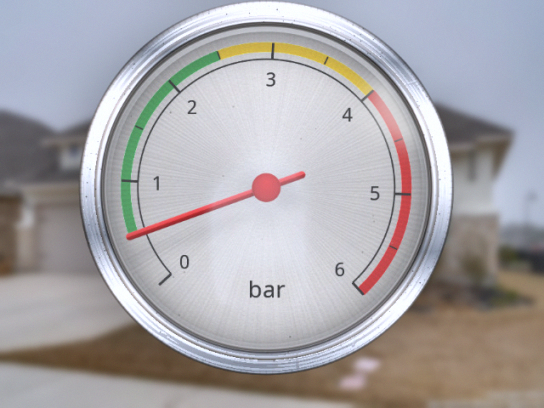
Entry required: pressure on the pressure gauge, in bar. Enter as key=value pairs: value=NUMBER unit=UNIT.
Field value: value=0.5 unit=bar
